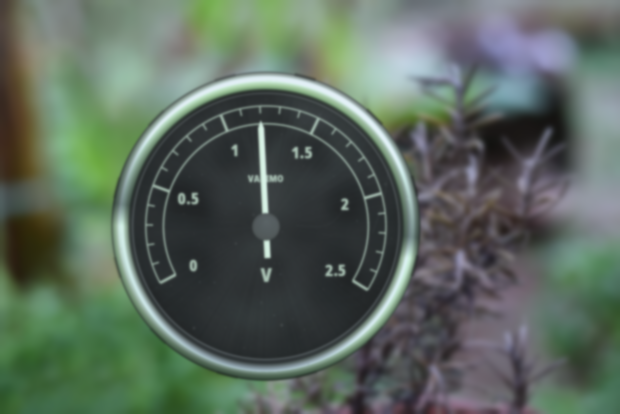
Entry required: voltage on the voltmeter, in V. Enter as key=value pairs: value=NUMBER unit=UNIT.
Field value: value=1.2 unit=V
